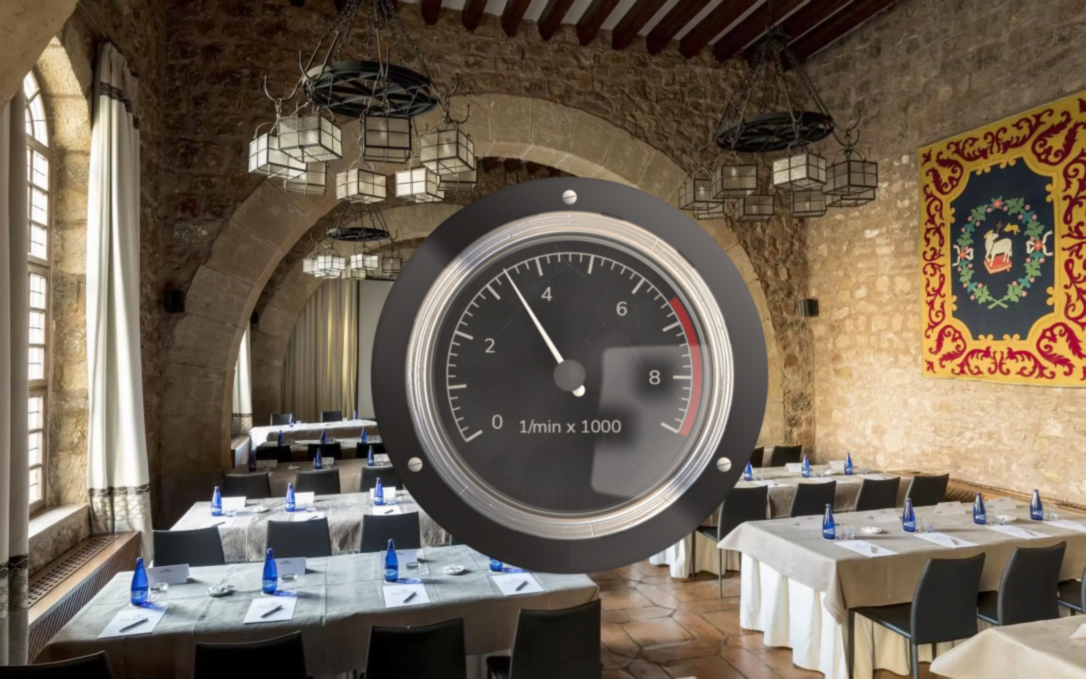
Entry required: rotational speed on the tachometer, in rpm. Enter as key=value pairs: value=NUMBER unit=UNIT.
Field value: value=3400 unit=rpm
